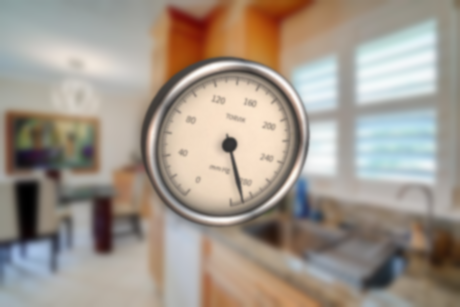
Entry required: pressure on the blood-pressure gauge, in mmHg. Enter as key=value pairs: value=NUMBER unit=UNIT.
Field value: value=290 unit=mmHg
